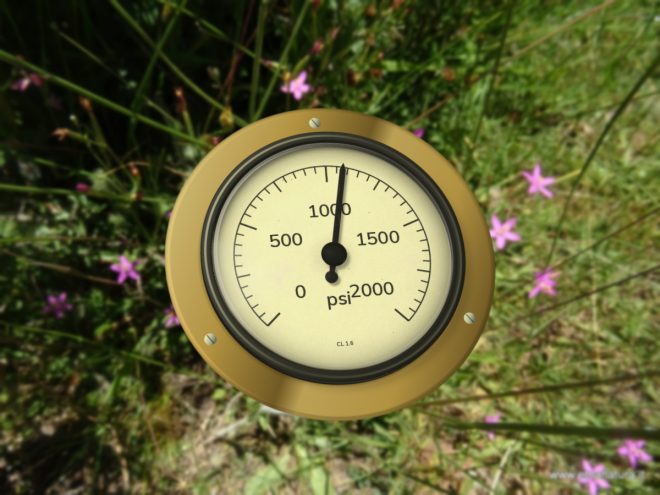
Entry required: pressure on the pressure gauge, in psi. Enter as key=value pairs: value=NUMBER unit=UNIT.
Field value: value=1075 unit=psi
